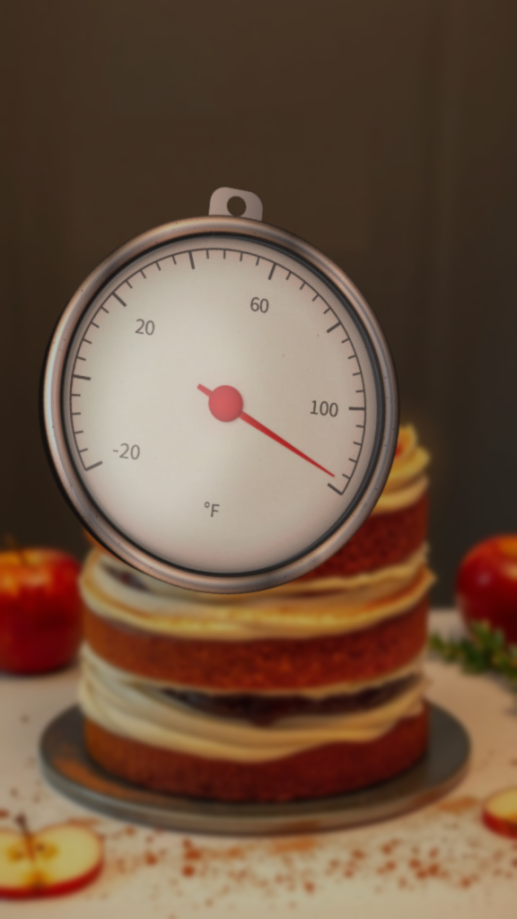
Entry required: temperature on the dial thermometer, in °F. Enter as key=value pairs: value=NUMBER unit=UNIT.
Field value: value=118 unit=°F
